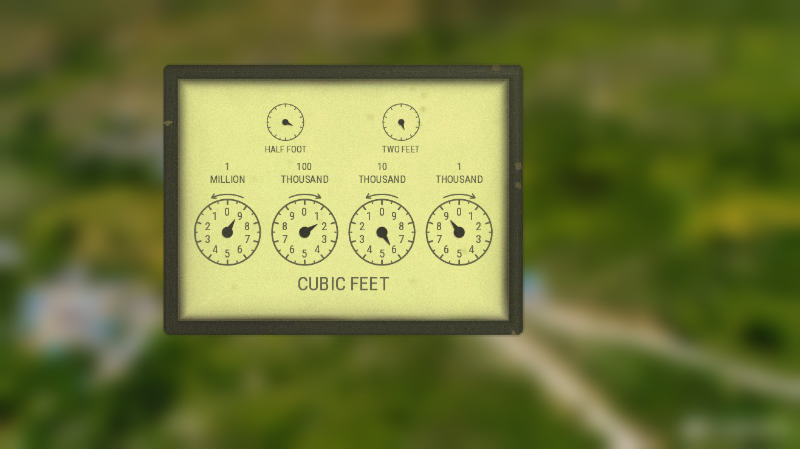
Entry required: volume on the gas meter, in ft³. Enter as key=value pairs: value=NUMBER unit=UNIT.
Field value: value=915900 unit=ft³
